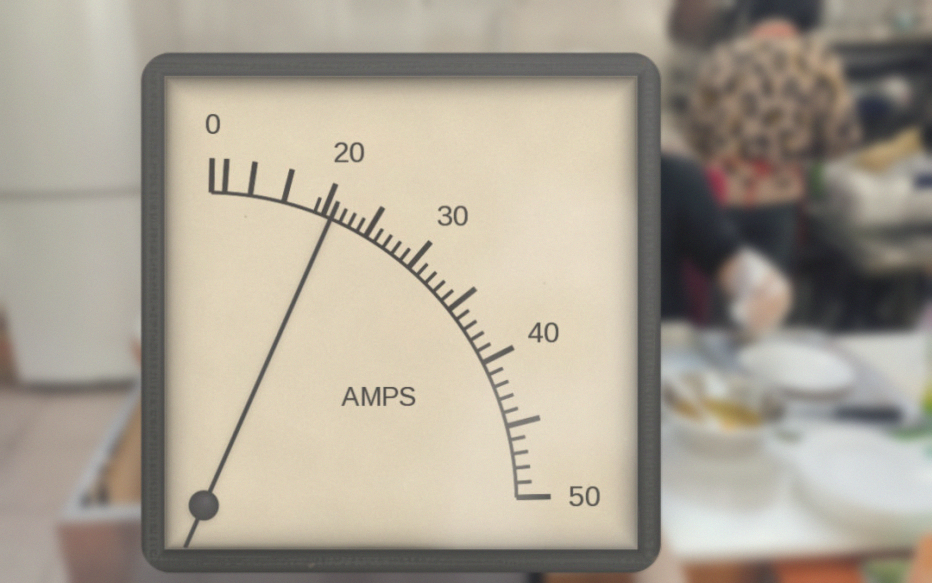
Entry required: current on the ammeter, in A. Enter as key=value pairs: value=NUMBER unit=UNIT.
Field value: value=21 unit=A
